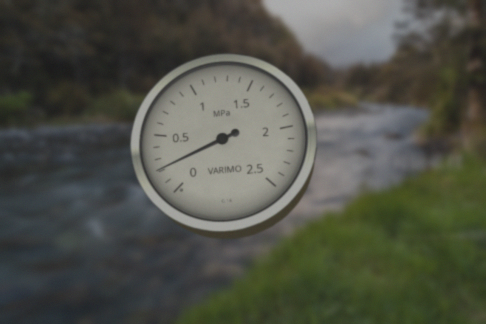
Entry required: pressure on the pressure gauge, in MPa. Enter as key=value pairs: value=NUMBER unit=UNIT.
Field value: value=0.2 unit=MPa
